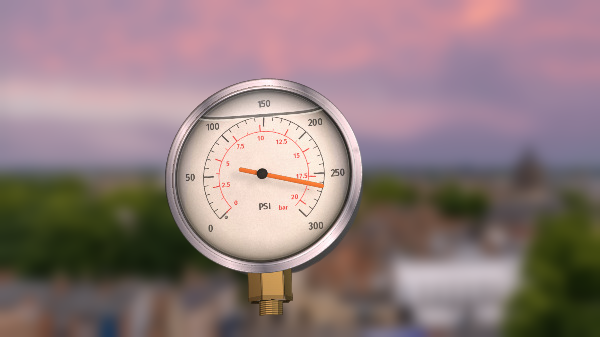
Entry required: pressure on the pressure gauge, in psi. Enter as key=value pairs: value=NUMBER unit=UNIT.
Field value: value=265 unit=psi
